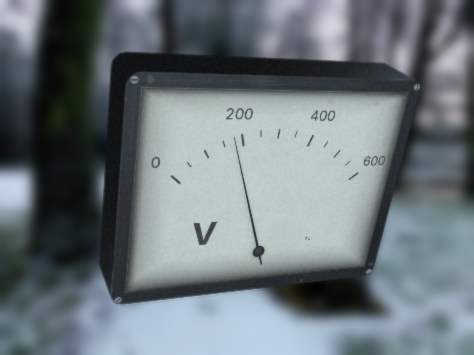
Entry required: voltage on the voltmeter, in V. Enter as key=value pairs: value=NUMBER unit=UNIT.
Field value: value=175 unit=V
